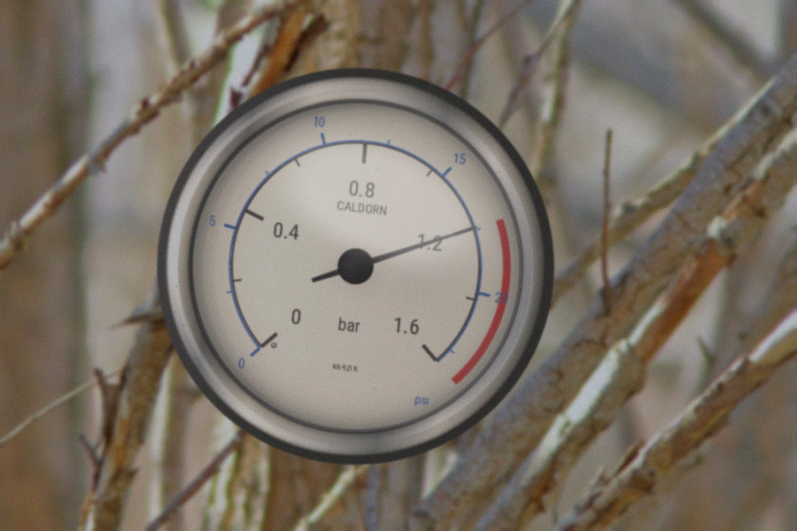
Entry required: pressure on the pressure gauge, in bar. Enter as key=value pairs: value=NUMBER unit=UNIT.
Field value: value=1.2 unit=bar
